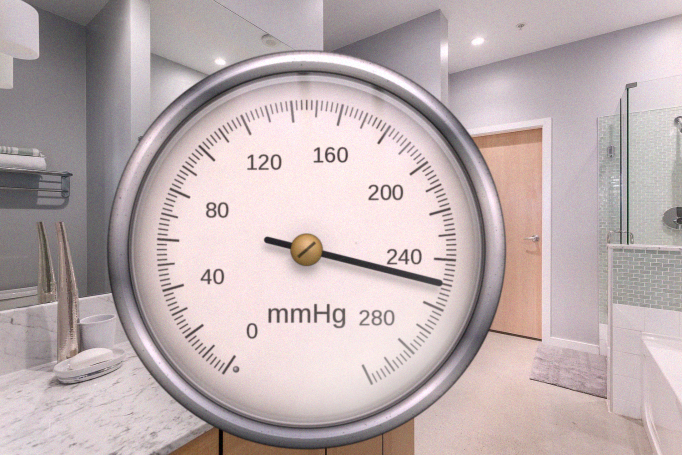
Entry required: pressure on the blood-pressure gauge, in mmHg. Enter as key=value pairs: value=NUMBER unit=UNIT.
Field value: value=250 unit=mmHg
